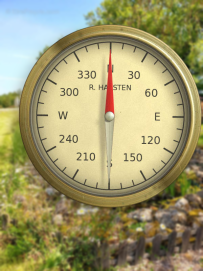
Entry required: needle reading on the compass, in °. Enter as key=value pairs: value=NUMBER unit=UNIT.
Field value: value=0 unit=°
